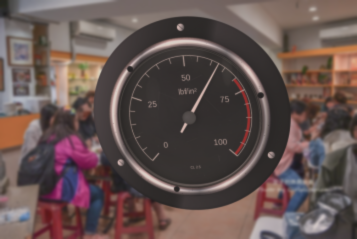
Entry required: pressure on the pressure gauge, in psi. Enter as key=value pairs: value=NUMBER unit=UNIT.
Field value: value=62.5 unit=psi
